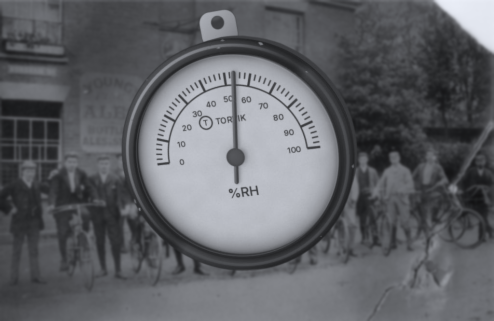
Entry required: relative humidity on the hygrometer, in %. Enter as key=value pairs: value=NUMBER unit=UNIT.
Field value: value=54 unit=%
